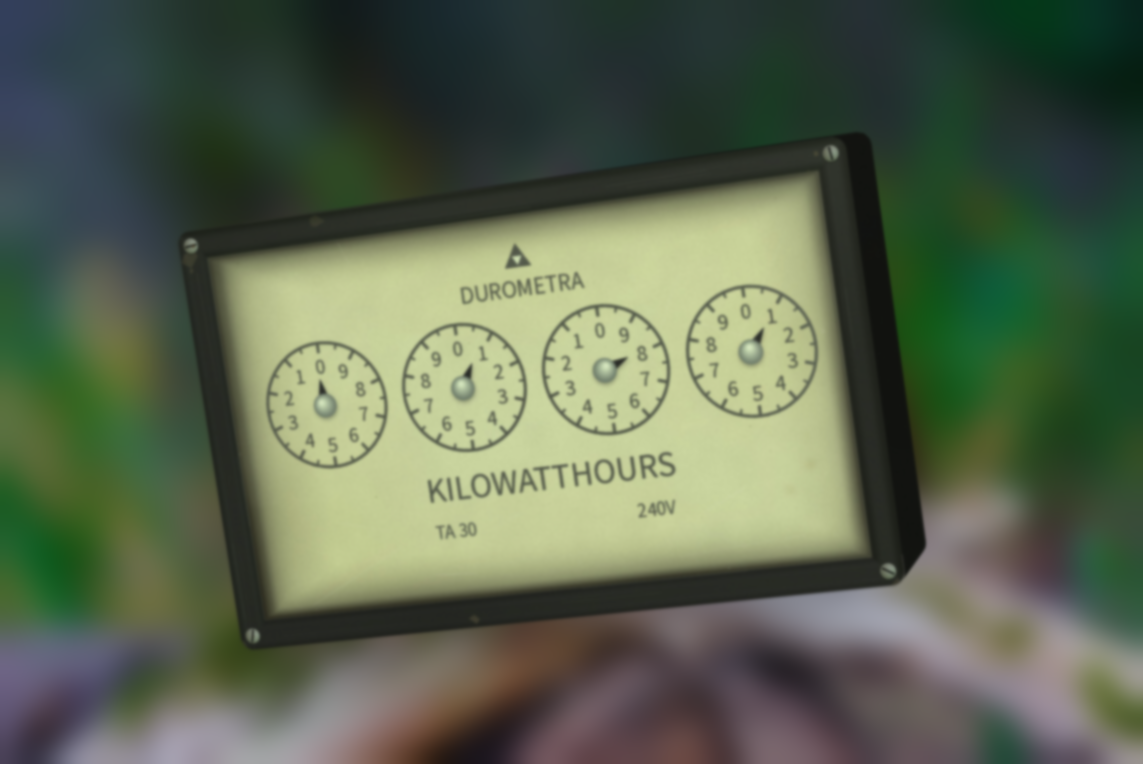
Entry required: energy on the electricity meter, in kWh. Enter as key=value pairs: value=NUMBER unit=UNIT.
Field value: value=81 unit=kWh
